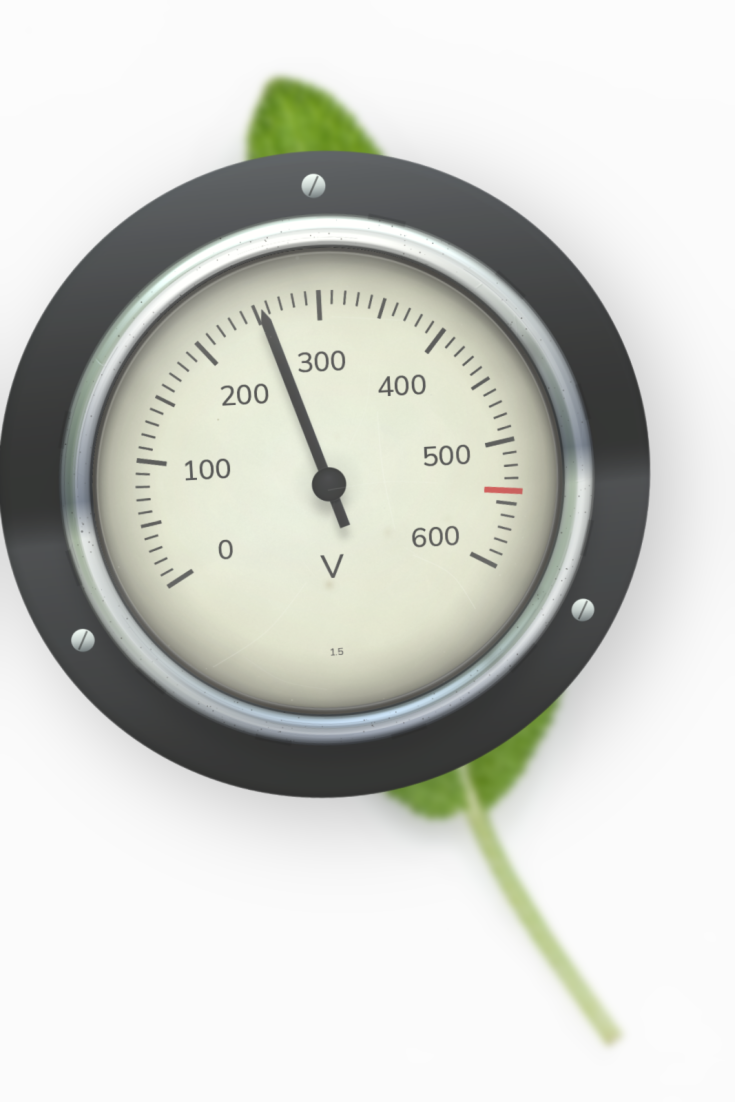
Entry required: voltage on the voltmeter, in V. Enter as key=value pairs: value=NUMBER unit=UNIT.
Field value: value=255 unit=V
